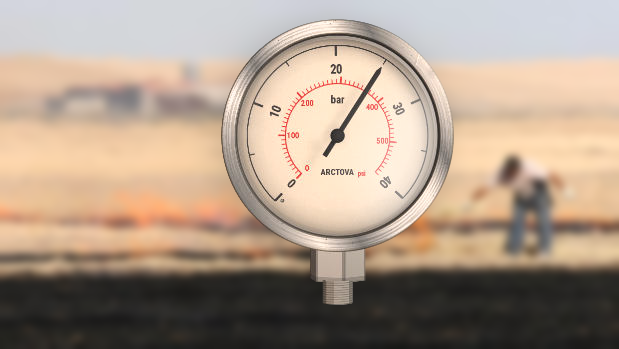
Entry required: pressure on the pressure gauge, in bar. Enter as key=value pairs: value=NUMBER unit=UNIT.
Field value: value=25 unit=bar
